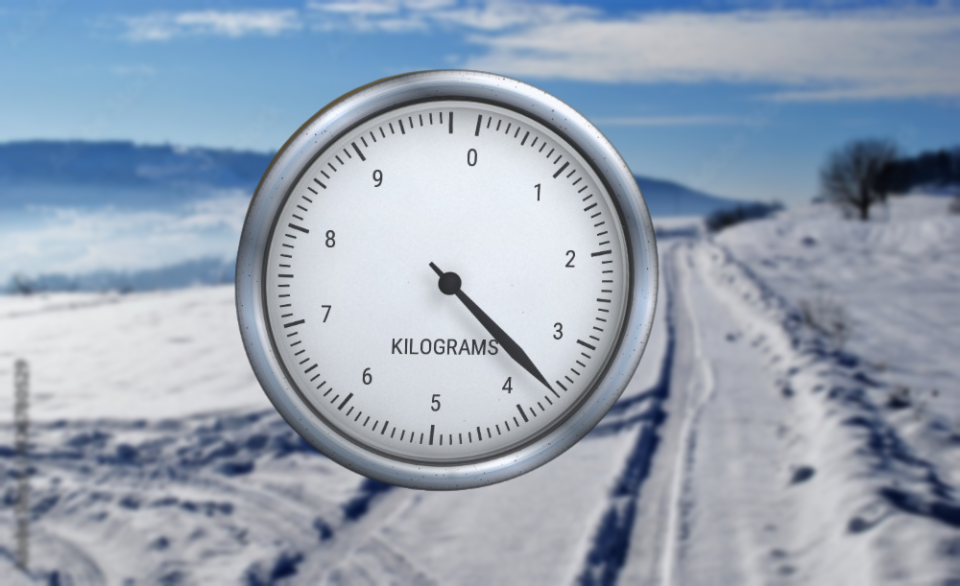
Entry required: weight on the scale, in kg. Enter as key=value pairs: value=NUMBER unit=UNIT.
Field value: value=3.6 unit=kg
